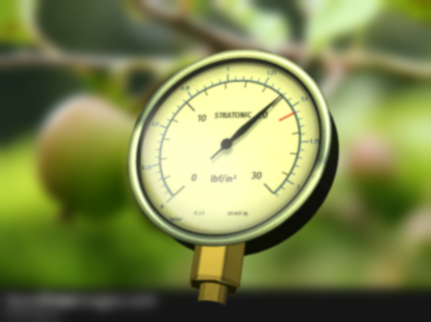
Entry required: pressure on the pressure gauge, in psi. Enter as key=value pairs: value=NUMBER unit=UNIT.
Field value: value=20 unit=psi
